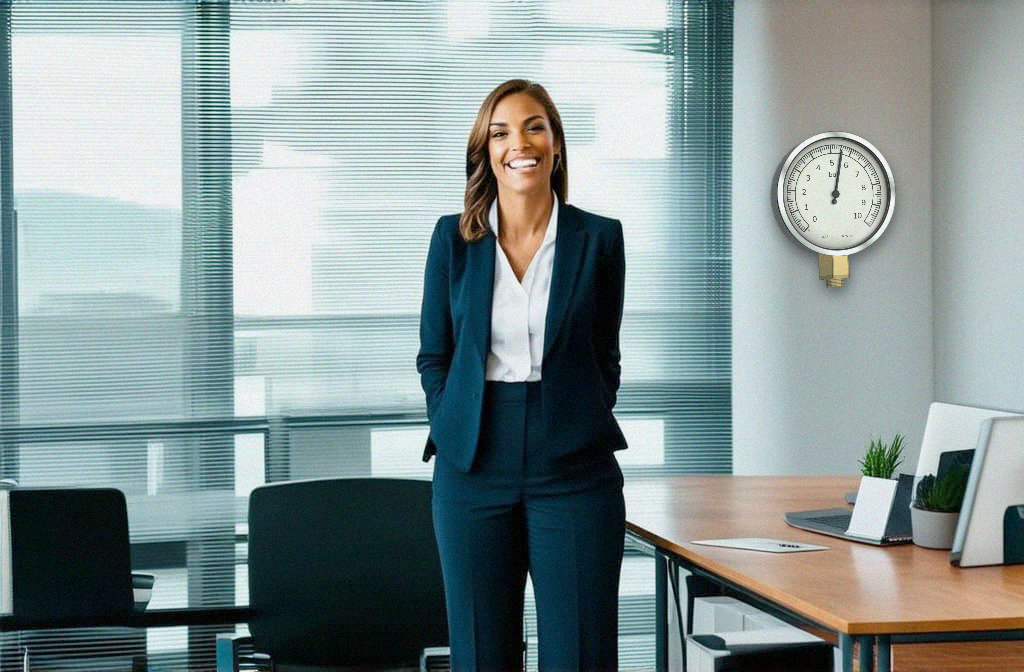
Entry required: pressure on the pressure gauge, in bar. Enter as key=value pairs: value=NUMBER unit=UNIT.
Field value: value=5.5 unit=bar
